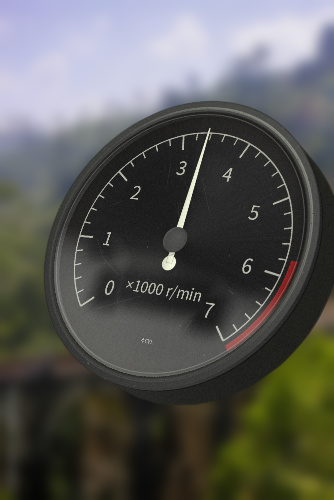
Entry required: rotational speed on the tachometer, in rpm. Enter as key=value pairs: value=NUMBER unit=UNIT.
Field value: value=3400 unit=rpm
